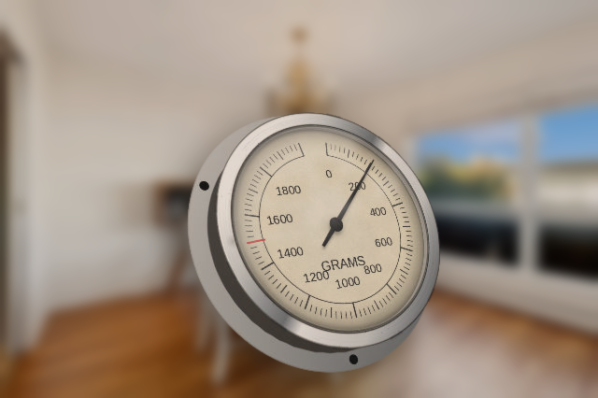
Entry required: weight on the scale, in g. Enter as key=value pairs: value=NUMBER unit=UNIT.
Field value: value=200 unit=g
